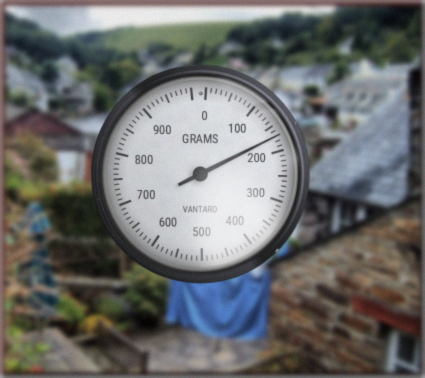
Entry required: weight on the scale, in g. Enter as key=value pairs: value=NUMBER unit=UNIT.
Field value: value=170 unit=g
